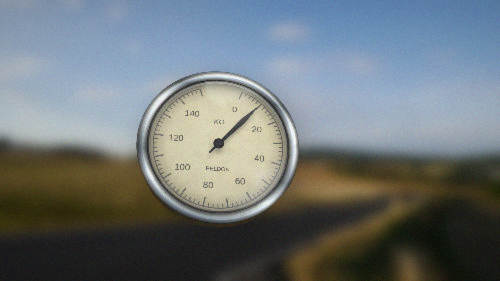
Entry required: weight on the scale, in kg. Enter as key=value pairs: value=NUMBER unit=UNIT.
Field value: value=10 unit=kg
